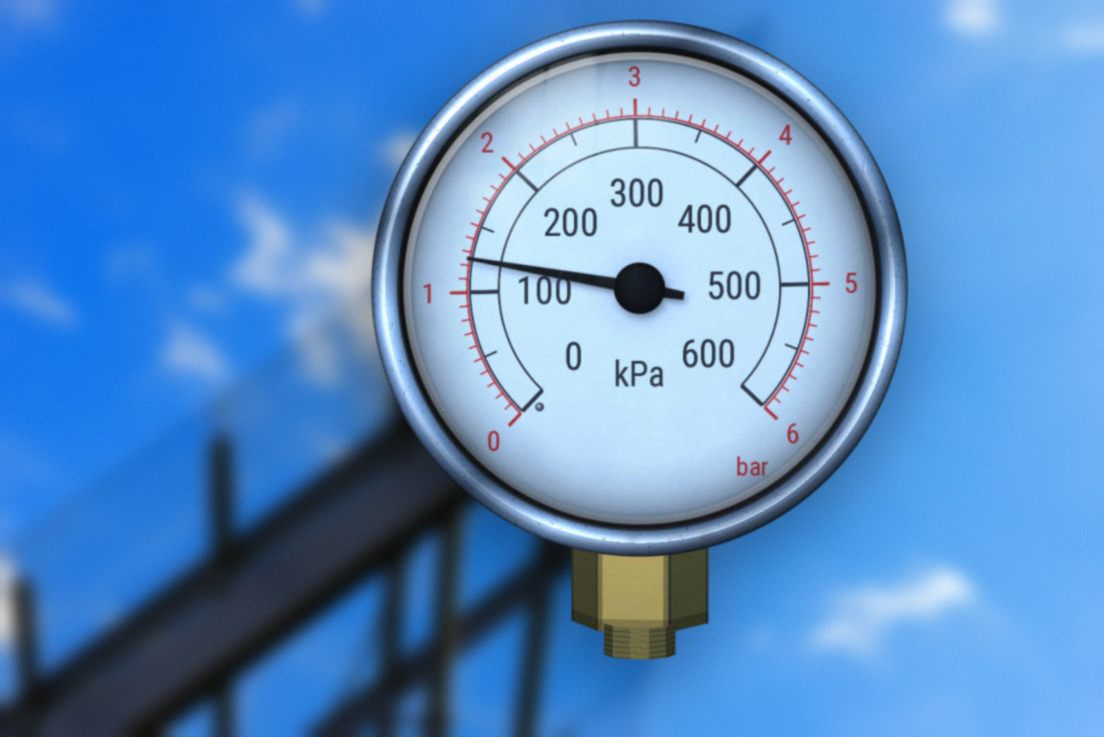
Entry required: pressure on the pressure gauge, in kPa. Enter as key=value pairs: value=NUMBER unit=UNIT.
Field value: value=125 unit=kPa
